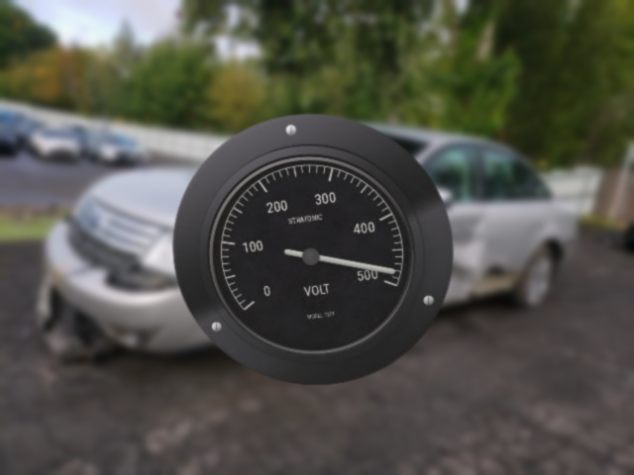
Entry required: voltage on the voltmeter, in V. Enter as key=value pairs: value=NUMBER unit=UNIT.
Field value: value=480 unit=V
